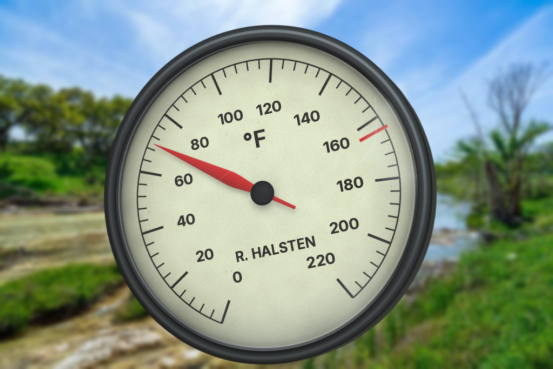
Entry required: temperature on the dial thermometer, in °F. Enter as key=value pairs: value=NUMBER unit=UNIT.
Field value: value=70 unit=°F
